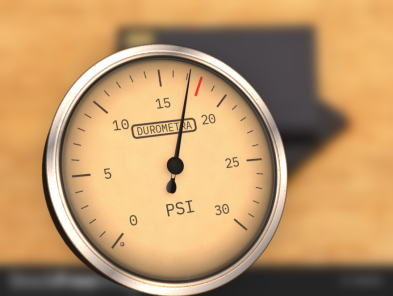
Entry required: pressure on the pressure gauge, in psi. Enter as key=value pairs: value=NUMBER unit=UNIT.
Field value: value=17 unit=psi
